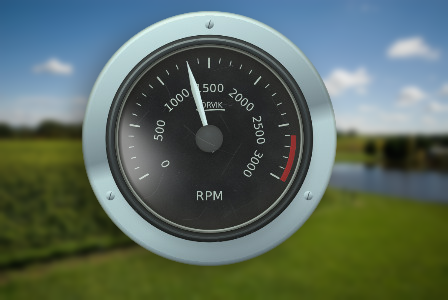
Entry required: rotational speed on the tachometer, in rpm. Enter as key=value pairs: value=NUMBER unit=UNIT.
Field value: value=1300 unit=rpm
